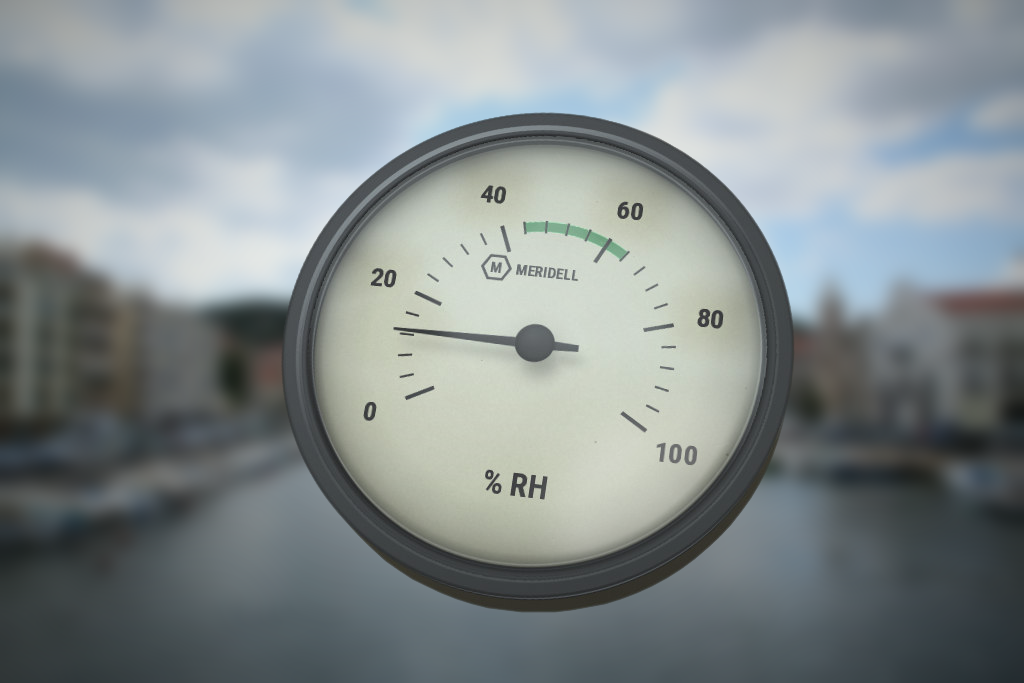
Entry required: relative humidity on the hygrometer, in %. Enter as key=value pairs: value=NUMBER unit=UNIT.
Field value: value=12 unit=%
